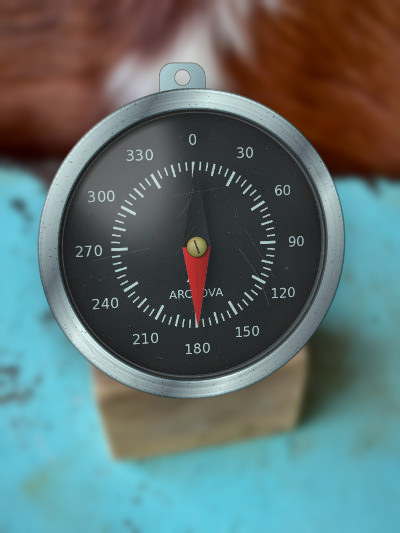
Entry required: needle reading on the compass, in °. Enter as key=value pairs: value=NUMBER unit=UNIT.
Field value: value=180 unit=°
